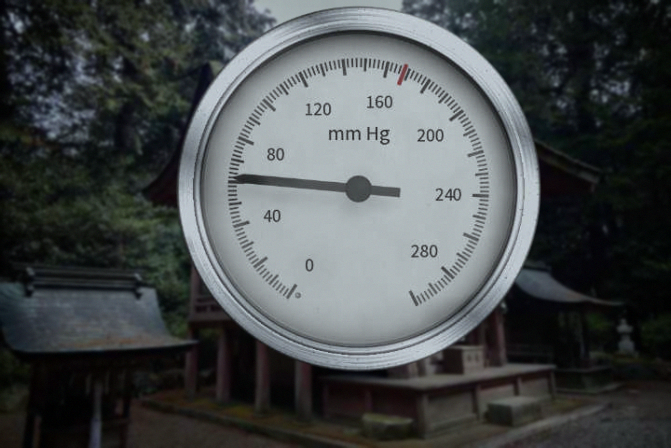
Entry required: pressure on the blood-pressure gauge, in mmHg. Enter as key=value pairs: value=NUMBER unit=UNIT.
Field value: value=62 unit=mmHg
